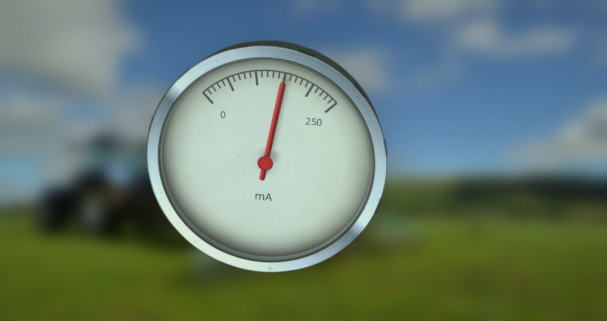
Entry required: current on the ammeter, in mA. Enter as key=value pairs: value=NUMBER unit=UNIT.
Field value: value=150 unit=mA
